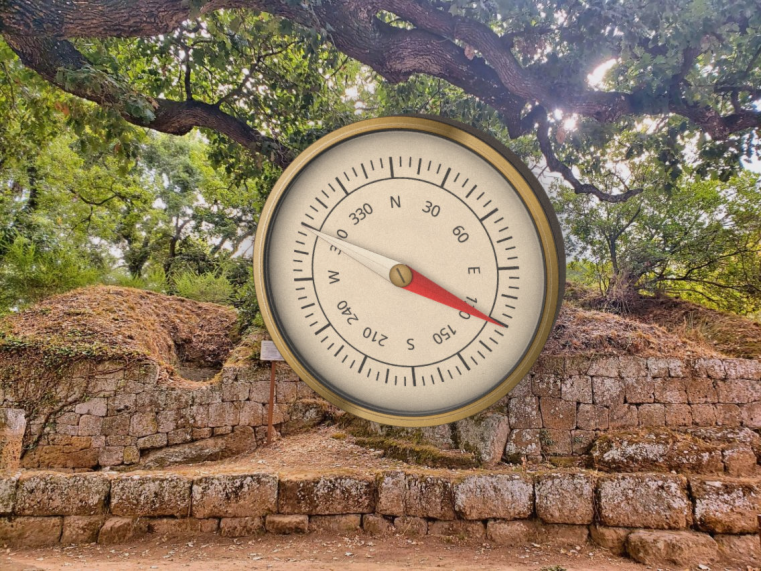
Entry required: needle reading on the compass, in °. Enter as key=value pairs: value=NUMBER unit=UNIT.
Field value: value=120 unit=°
